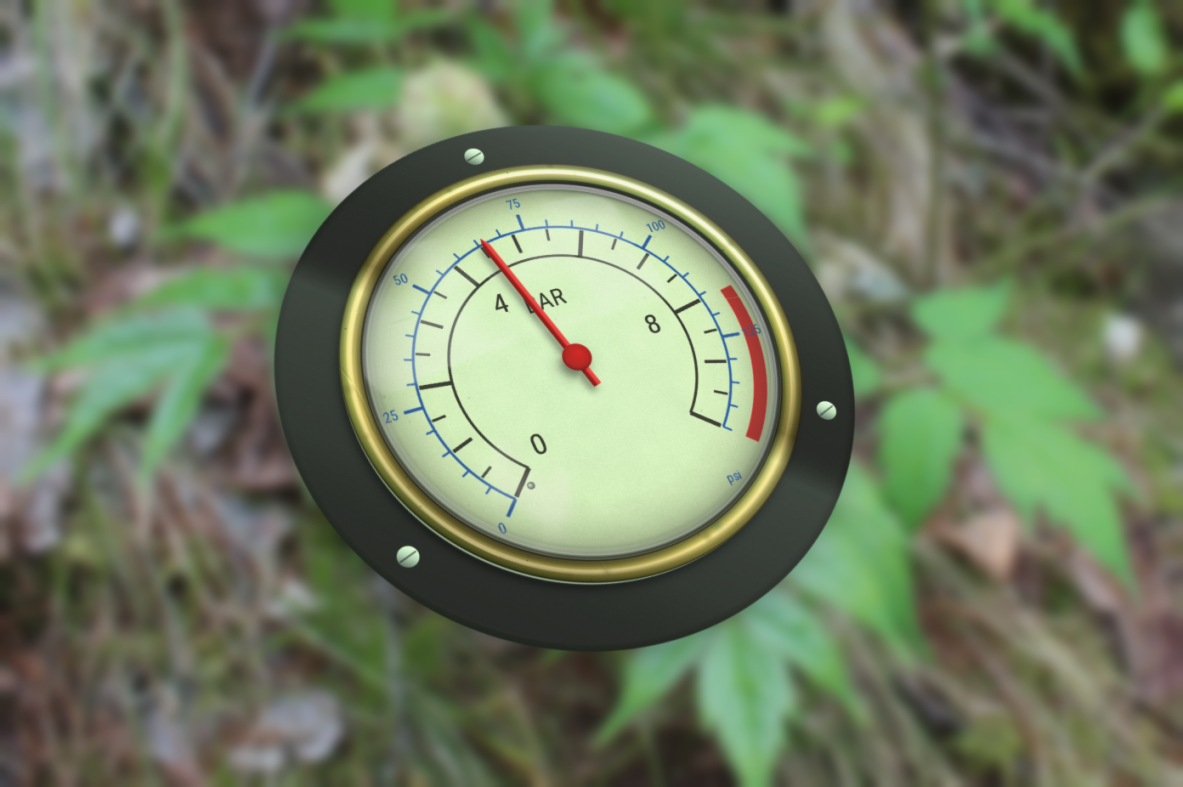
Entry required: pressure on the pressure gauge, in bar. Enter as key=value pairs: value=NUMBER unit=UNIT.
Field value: value=4.5 unit=bar
